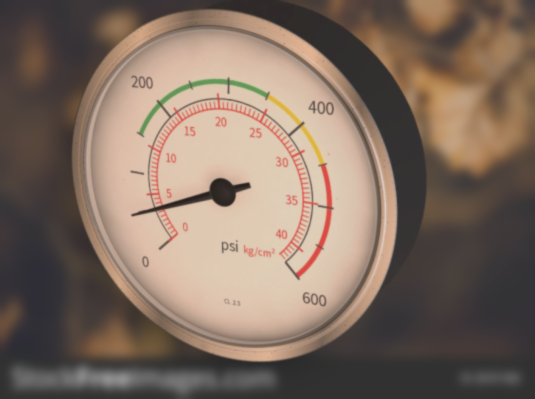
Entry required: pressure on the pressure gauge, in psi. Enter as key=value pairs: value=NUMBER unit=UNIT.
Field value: value=50 unit=psi
